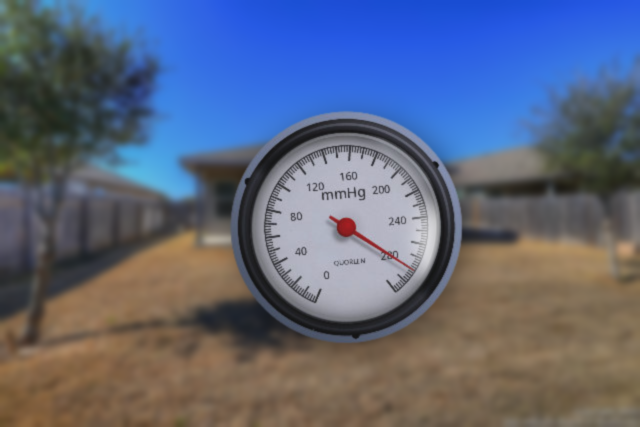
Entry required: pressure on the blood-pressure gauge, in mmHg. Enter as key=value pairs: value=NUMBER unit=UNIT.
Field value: value=280 unit=mmHg
